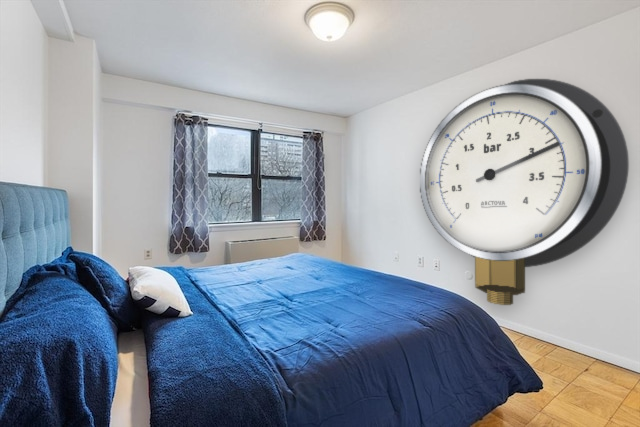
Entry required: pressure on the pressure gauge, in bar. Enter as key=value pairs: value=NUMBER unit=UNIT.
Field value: value=3.1 unit=bar
